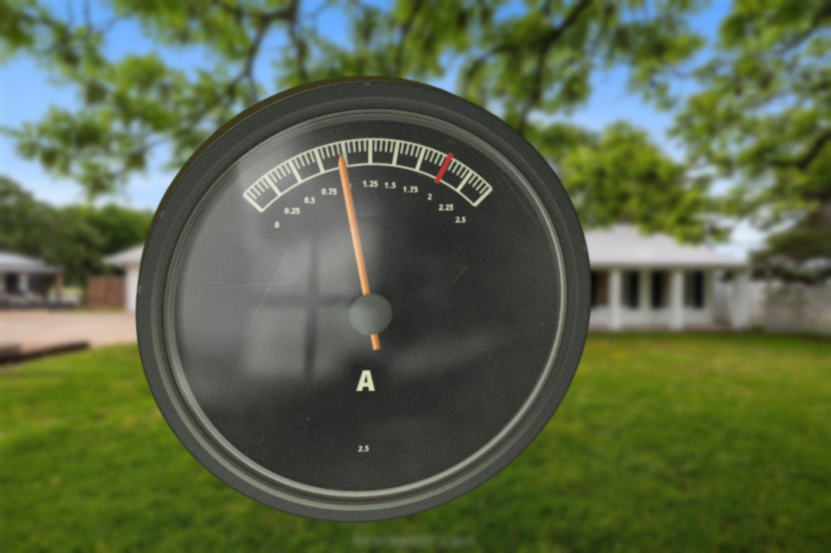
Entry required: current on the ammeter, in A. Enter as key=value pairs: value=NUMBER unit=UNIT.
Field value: value=0.95 unit=A
